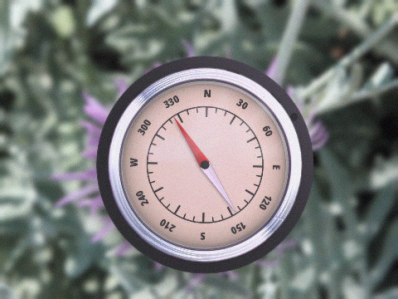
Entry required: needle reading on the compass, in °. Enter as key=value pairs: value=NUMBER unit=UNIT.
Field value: value=325 unit=°
